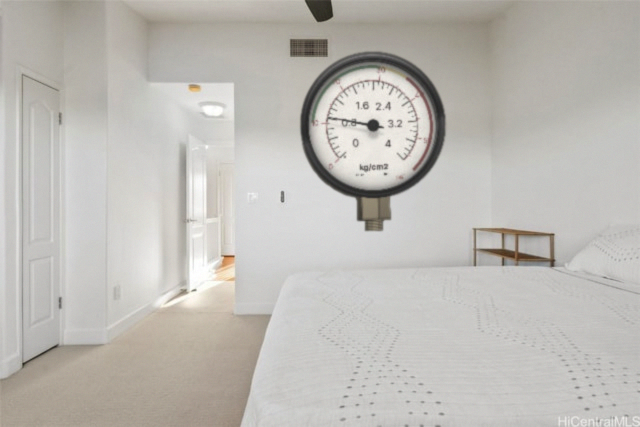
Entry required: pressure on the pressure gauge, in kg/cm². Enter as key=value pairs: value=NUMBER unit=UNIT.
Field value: value=0.8 unit=kg/cm²
